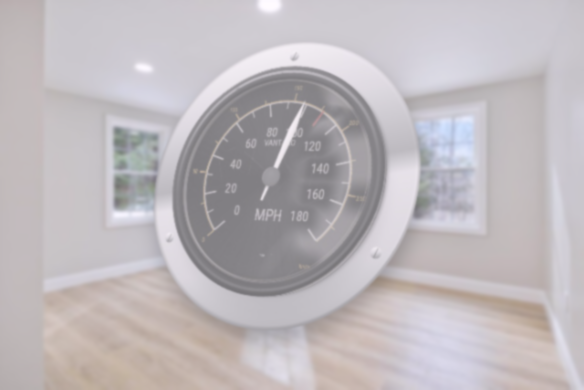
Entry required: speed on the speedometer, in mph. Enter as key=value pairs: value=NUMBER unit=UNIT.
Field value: value=100 unit=mph
